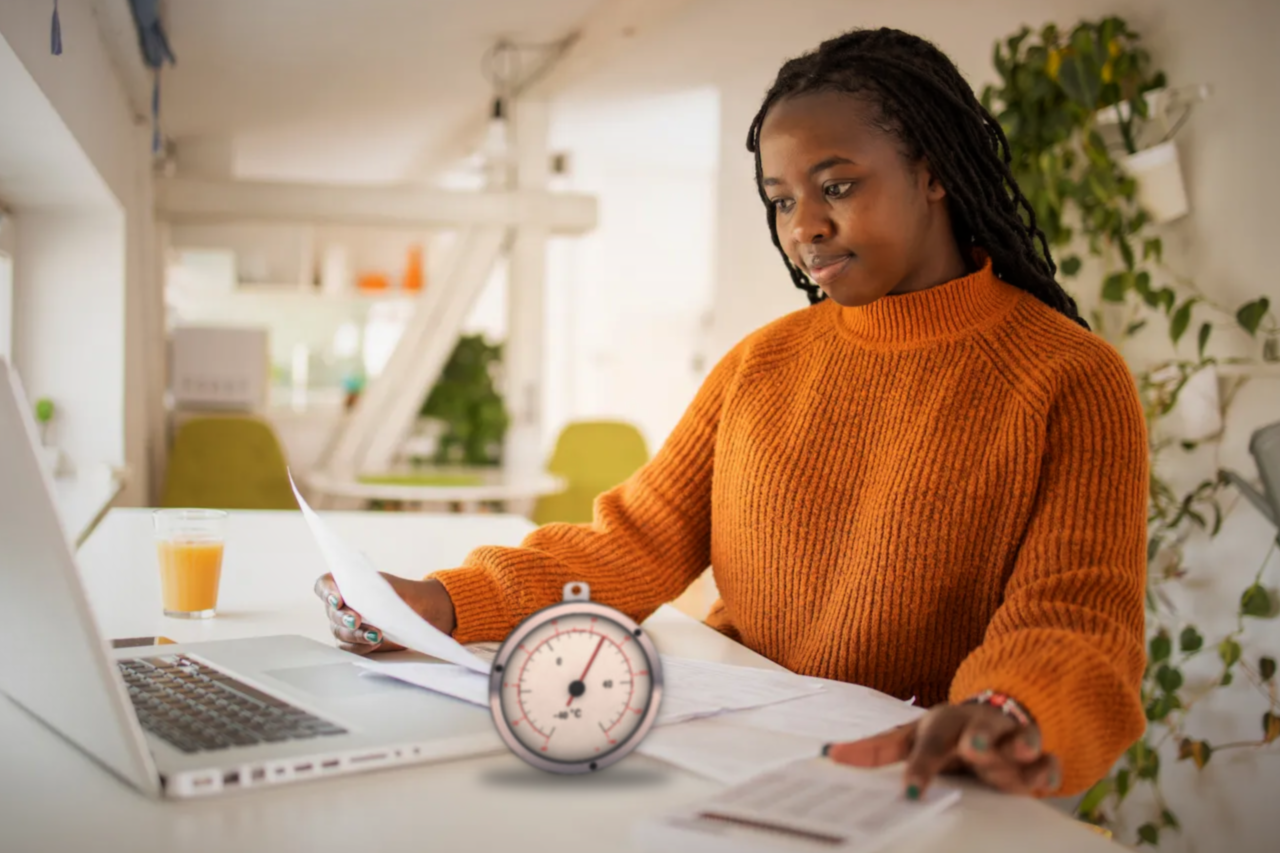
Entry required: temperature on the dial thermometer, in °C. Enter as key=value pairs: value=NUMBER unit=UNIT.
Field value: value=20 unit=°C
